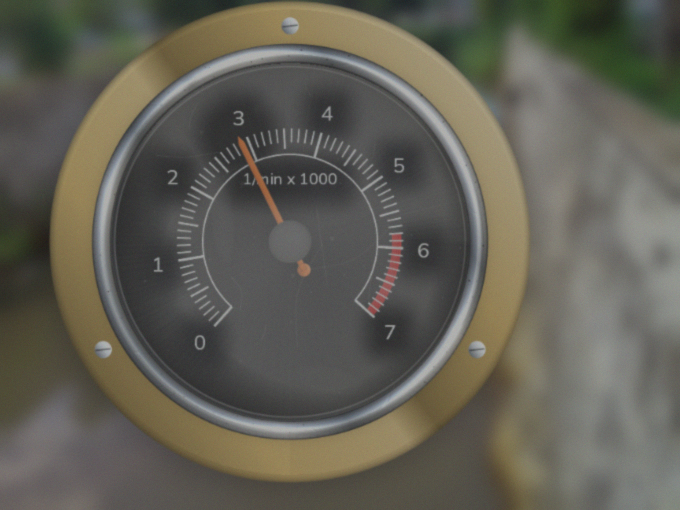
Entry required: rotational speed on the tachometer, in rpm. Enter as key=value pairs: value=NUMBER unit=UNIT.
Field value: value=2900 unit=rpm
